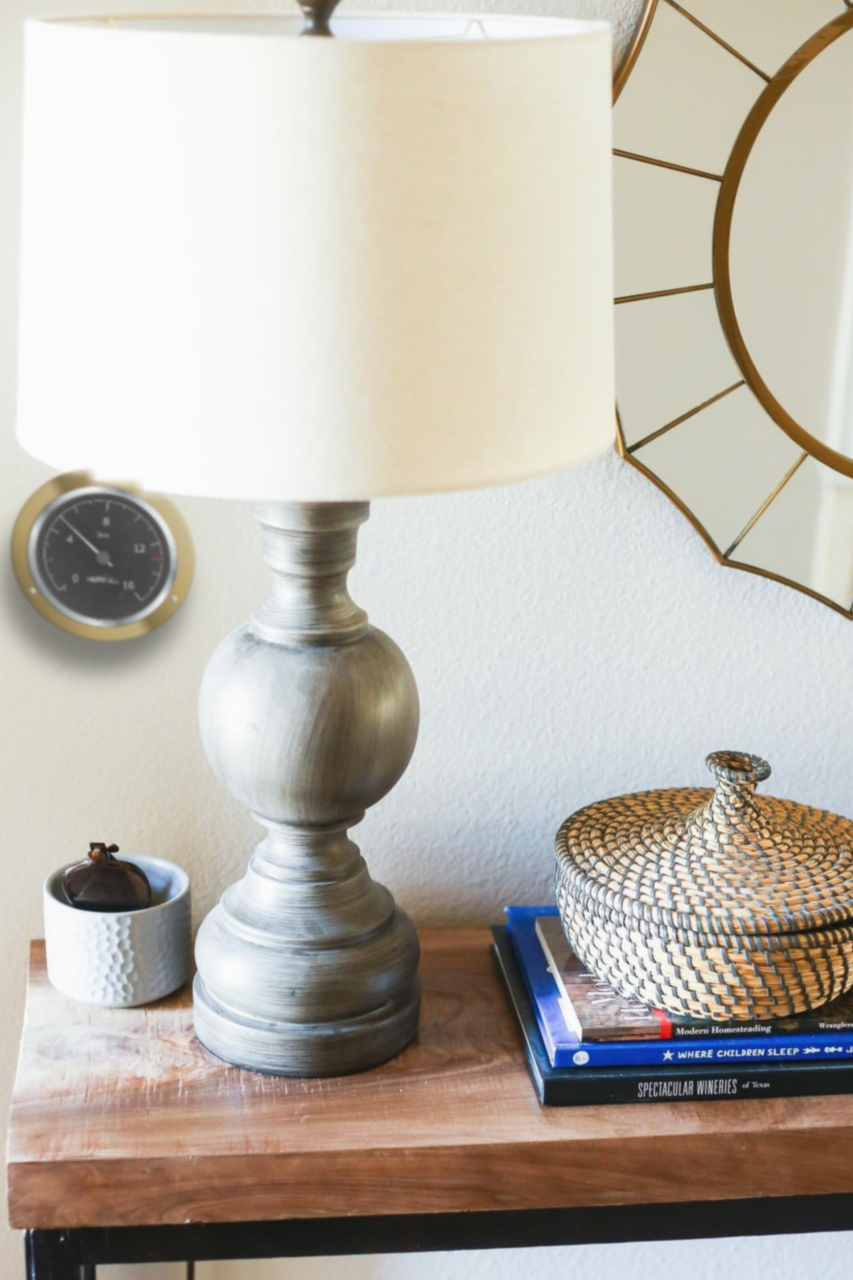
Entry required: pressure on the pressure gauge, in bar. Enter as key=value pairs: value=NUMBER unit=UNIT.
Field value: value=5 unit=bar
